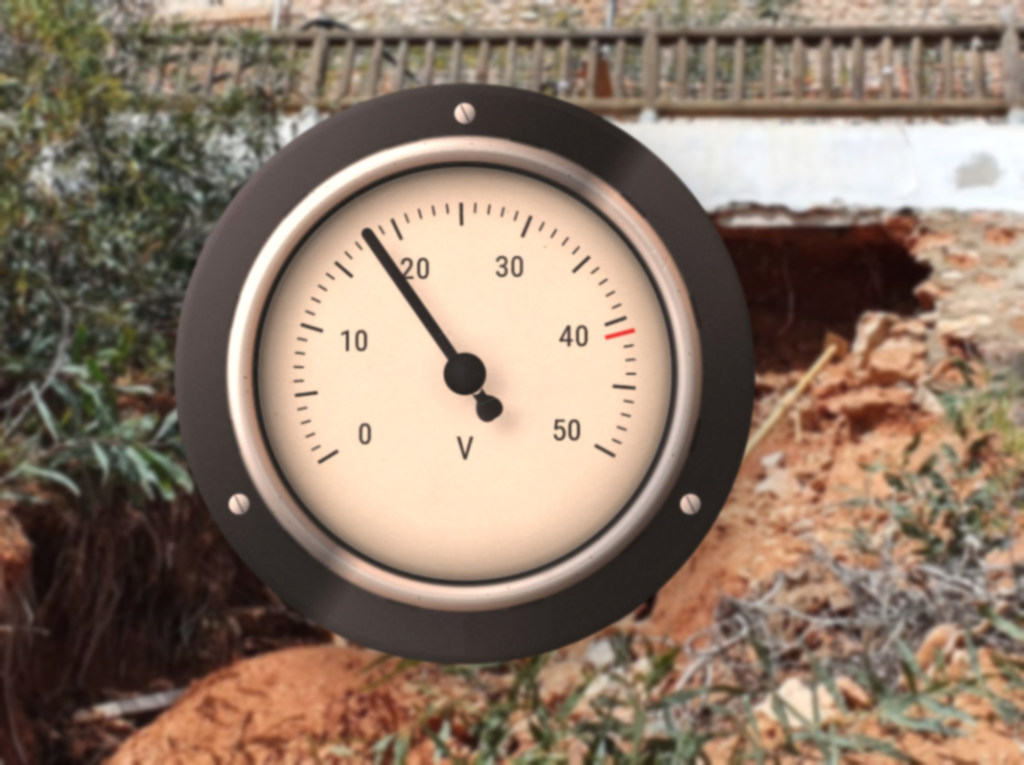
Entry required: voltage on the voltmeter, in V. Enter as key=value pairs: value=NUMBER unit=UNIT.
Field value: value=18 unit=V
